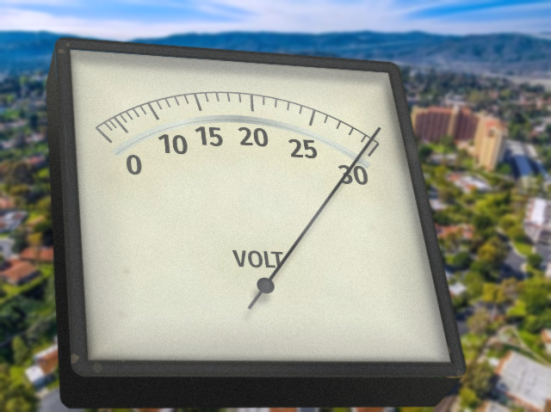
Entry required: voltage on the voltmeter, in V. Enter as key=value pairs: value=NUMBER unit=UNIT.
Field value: value=29.5 unit=V
